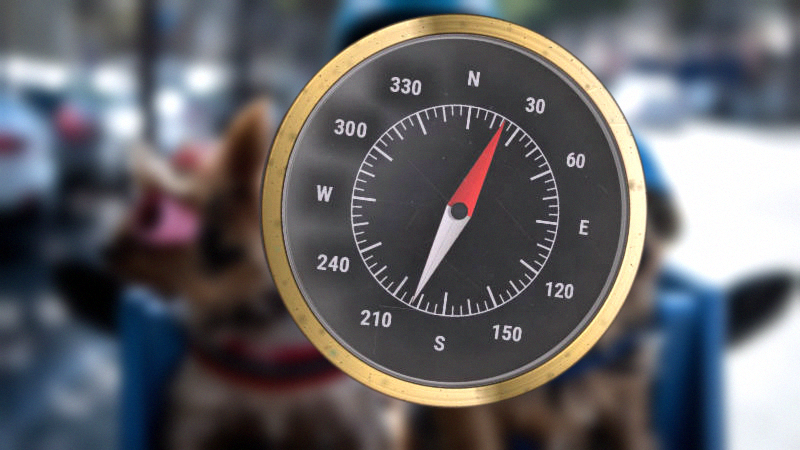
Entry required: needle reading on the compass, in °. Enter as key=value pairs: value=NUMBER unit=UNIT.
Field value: value=20 unit=°
